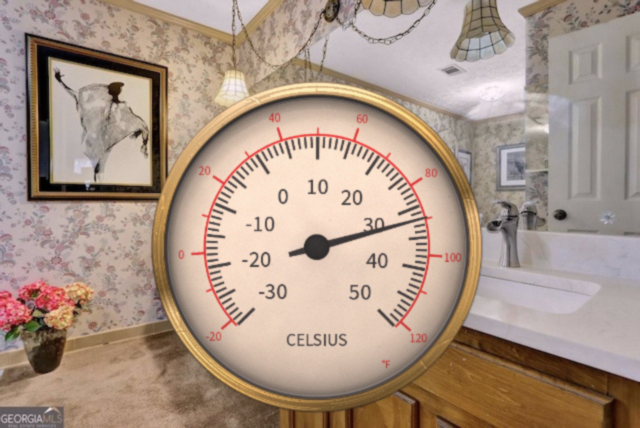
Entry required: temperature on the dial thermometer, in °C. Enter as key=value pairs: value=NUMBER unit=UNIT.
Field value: value=32 unit=°C
